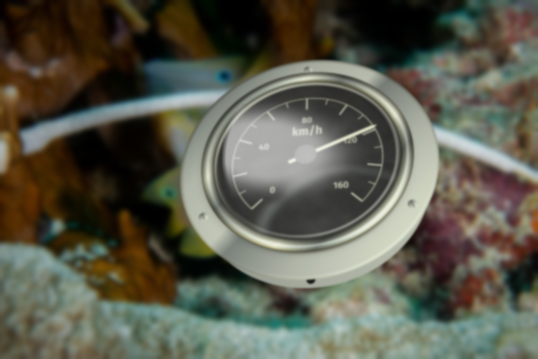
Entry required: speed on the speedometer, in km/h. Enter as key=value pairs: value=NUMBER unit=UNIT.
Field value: value=120 unit=km/h
